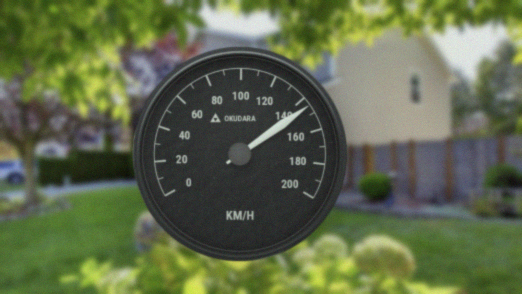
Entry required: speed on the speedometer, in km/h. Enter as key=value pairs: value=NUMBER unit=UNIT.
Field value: value=145 unit=km/h
